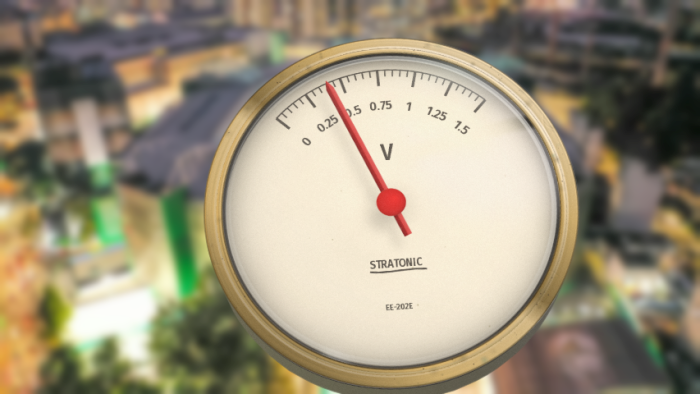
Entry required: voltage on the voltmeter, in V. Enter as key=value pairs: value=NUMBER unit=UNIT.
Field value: value=0.4 unit=V
